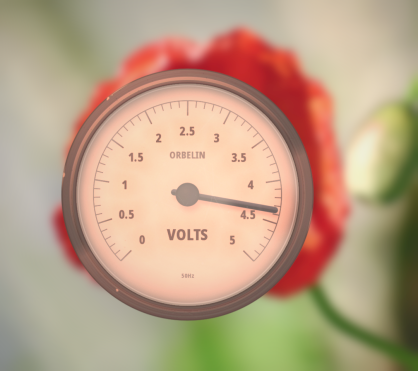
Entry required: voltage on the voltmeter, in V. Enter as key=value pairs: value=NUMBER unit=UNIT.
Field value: value=4.35 unit=V
